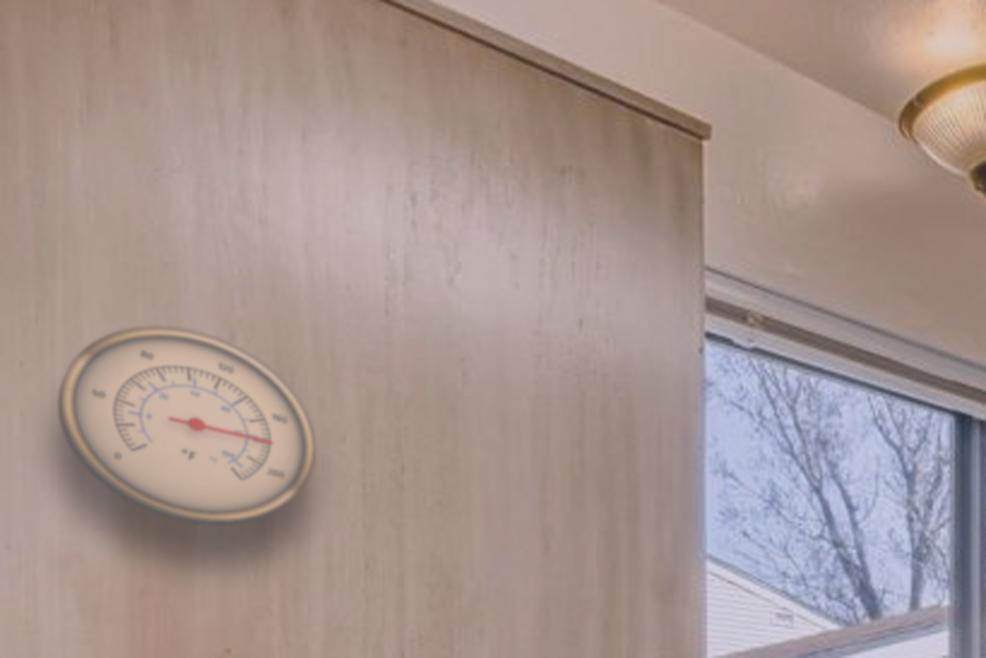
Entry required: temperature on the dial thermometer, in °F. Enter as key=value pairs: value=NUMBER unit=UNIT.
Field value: value=180 unit=°F
